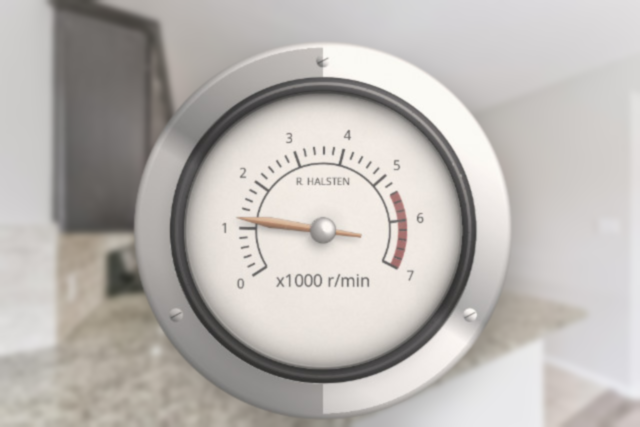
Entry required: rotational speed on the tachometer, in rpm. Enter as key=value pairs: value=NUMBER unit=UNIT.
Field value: value=1200 unit=rpm
